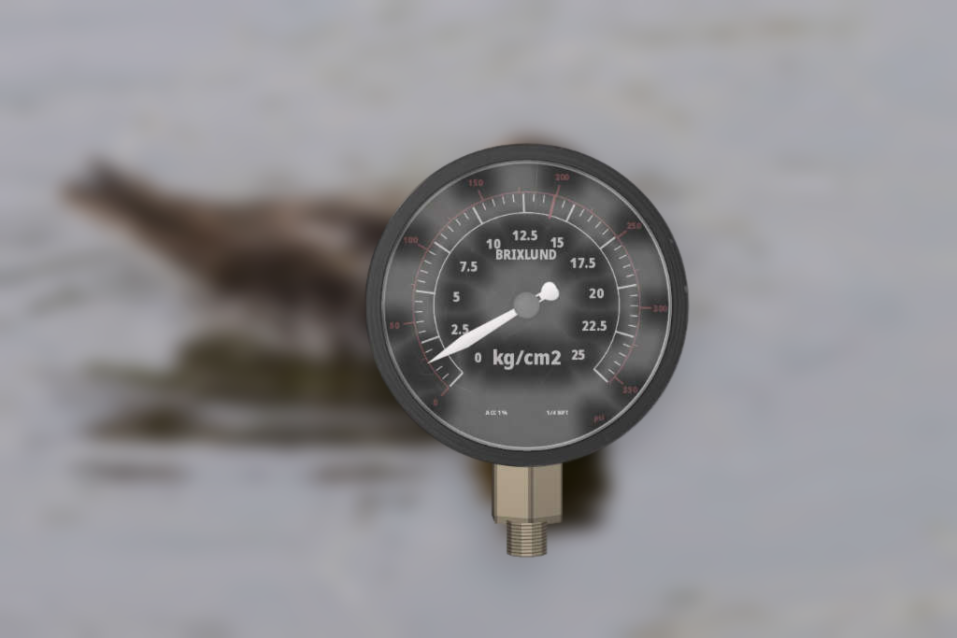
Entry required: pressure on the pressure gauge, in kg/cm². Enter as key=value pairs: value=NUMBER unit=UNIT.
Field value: value=1.5 unit=kg/cm²
